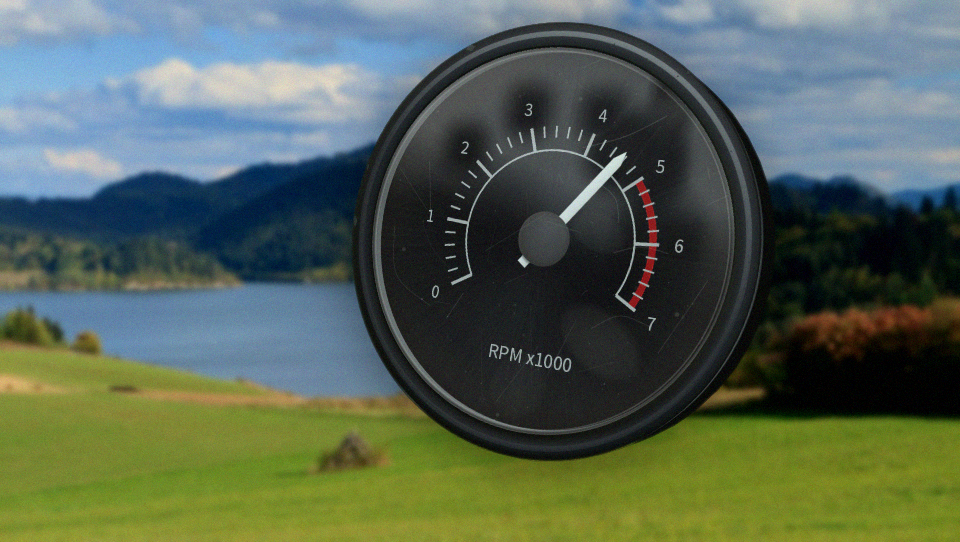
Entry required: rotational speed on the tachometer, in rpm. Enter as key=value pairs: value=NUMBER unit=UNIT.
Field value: value=4600 unit=rpm
